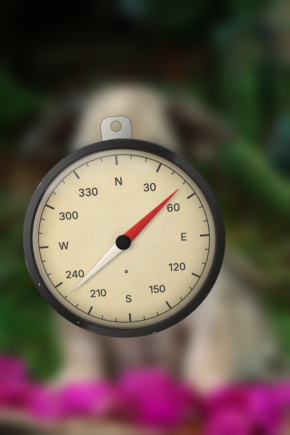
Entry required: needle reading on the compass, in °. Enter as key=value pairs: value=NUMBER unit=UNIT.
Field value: value=50 unit=°
